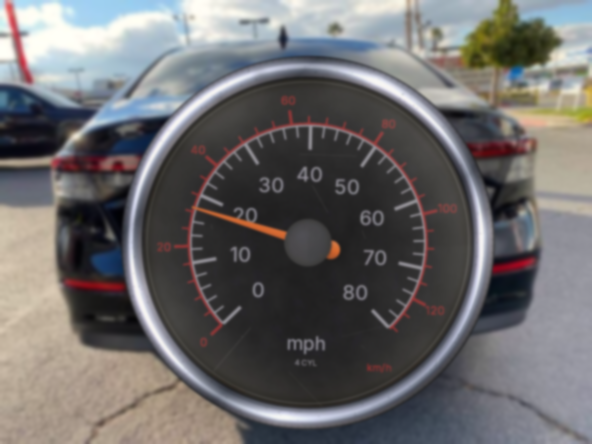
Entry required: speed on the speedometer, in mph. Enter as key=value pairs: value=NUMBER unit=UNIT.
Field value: value=18 unit=mph
